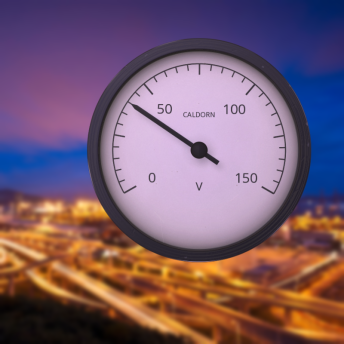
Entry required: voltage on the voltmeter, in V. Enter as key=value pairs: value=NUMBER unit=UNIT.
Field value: value=40 unit=V
